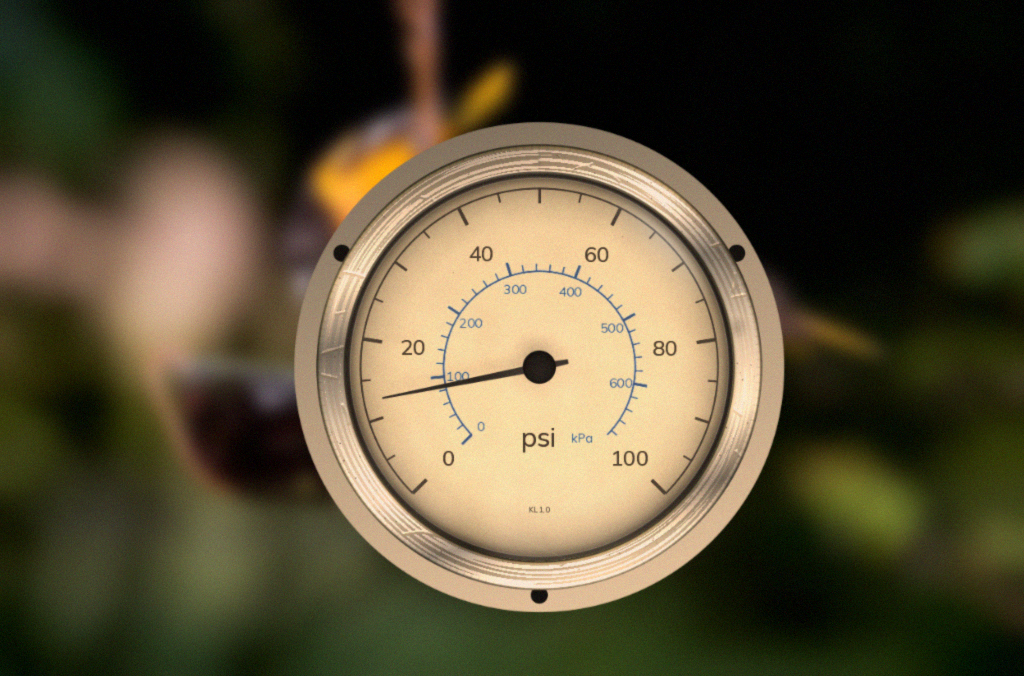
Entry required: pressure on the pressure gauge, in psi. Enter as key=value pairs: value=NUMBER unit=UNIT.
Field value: value=12.5 unit=psi
